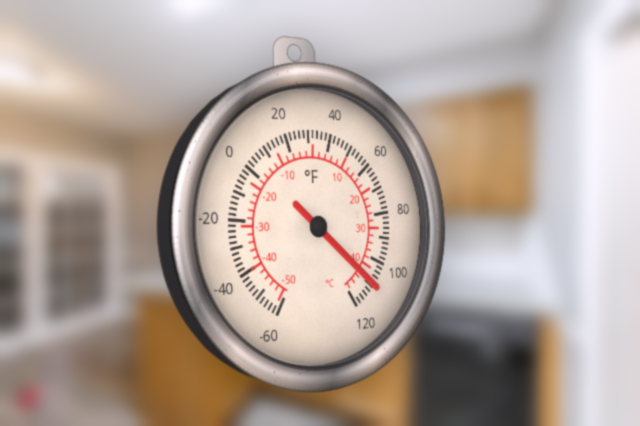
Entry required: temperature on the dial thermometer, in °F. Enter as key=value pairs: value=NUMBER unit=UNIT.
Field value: value=110 unit=°F
